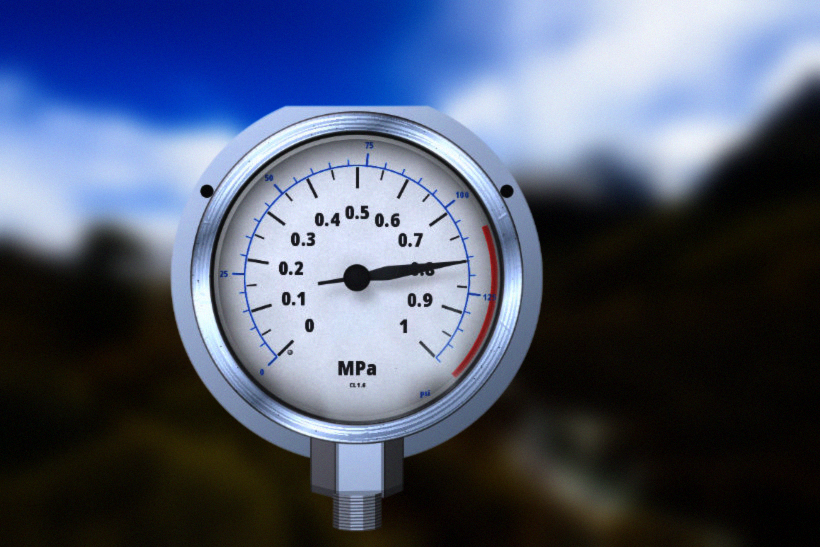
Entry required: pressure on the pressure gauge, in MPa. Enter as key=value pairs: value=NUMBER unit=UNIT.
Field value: value=0.8 unit=MPa
